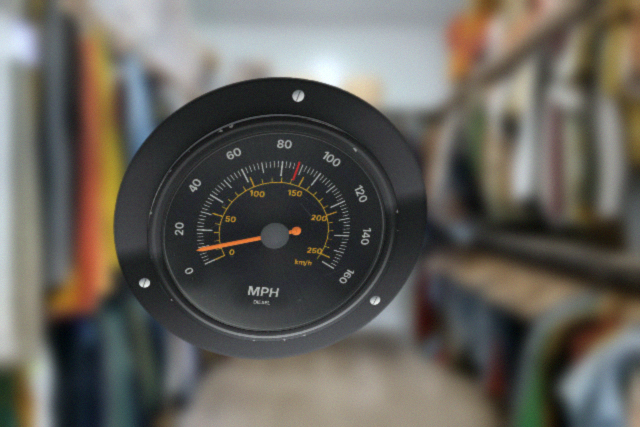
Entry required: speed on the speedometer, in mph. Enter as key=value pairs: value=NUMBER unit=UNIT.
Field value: value=10 unit=mph
